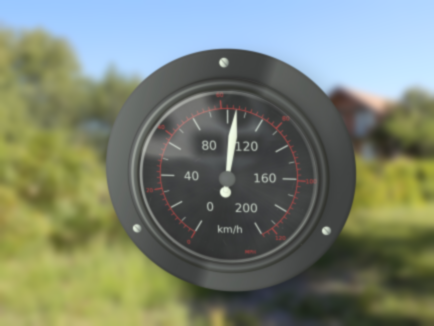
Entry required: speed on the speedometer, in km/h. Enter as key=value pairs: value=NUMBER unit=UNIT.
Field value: value=105 unit=km/h
